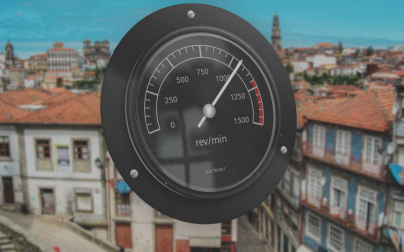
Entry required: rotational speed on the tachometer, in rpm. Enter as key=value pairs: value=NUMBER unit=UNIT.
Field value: value=1050 unit=rpm
